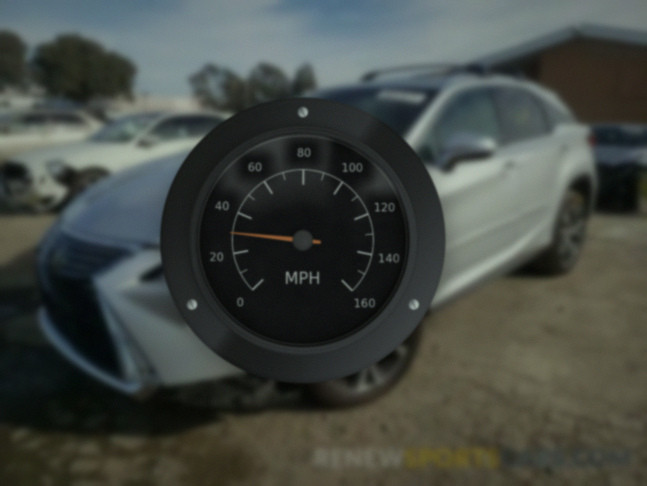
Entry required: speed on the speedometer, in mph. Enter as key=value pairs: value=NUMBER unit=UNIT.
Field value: value=30 unit=mph
